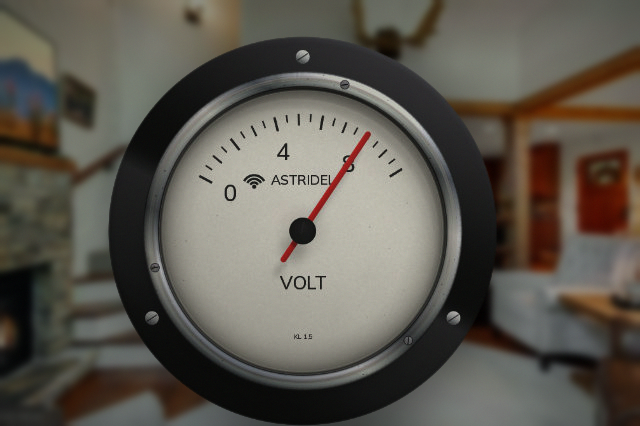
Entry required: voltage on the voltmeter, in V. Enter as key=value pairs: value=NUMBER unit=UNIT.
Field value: value=8 unit=V
